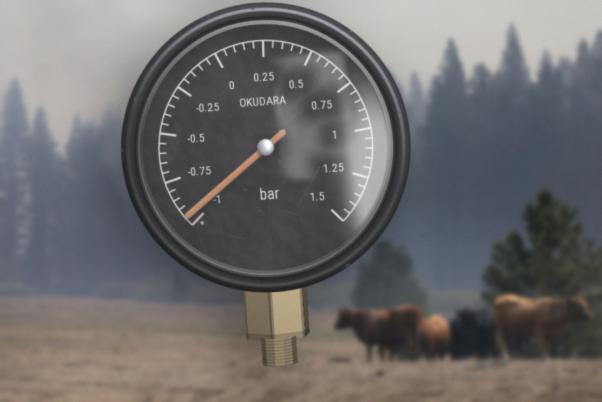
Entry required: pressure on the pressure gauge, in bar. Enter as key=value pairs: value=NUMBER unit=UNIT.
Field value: value=-0.95 unit=bar
